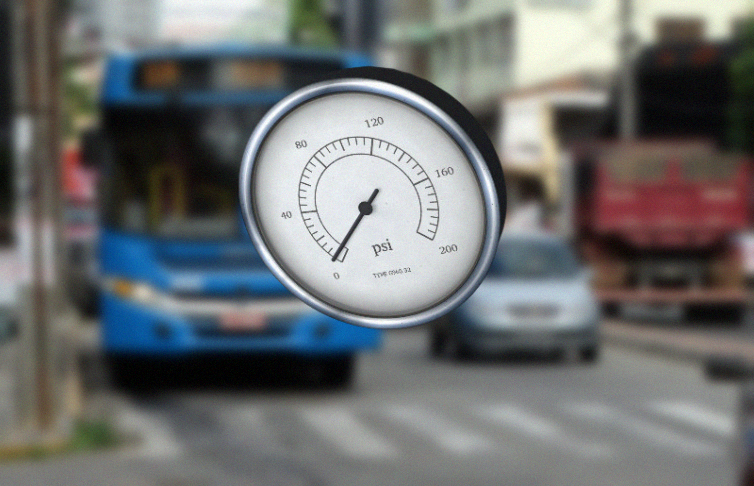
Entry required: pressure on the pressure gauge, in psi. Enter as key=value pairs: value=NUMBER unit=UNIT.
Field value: value=5 unit=psi
